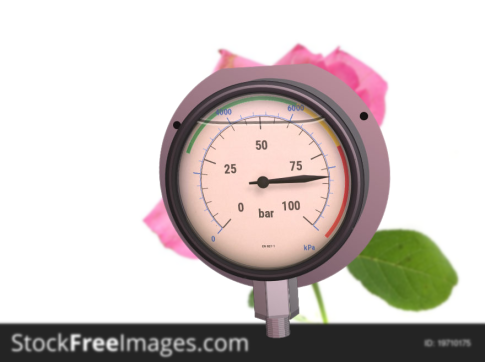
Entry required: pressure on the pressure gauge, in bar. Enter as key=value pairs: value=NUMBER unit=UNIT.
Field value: value=82.5 unit=bar
